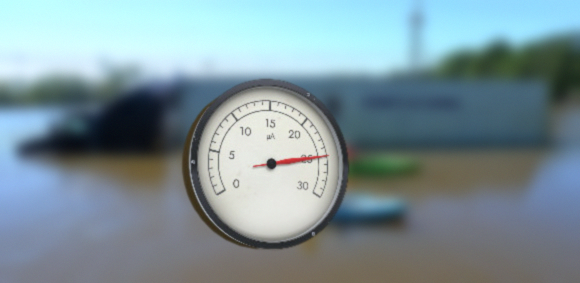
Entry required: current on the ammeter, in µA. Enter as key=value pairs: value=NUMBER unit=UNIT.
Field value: value=25 unit=µA
